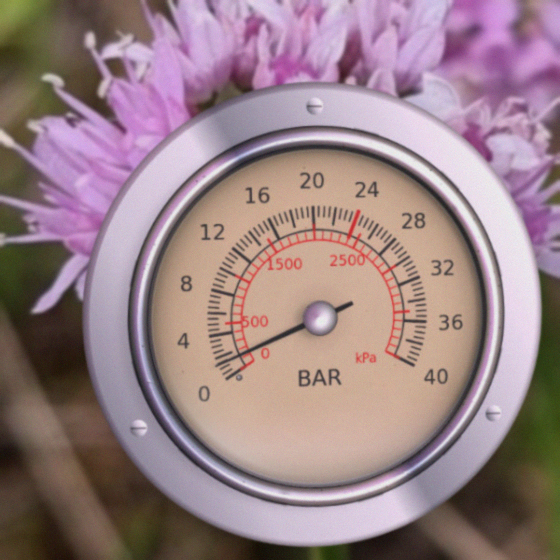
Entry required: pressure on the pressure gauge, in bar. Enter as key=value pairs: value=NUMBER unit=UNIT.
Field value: value=1.5 unit=bar
